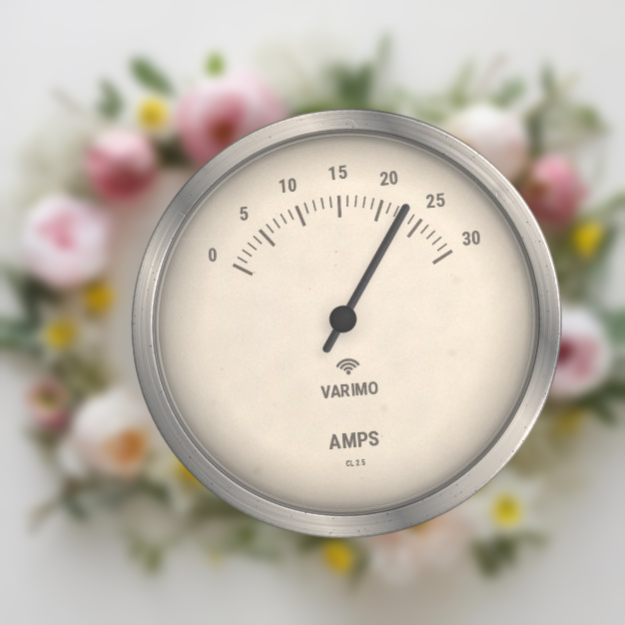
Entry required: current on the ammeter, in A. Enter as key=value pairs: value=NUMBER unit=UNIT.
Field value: value=23 unit=A
